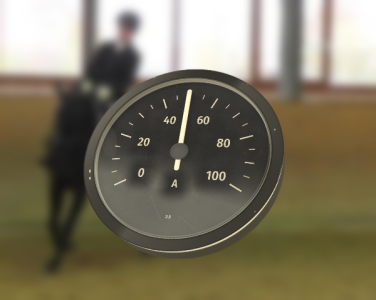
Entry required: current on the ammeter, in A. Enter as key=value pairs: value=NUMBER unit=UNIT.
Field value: value=50 unit=A
